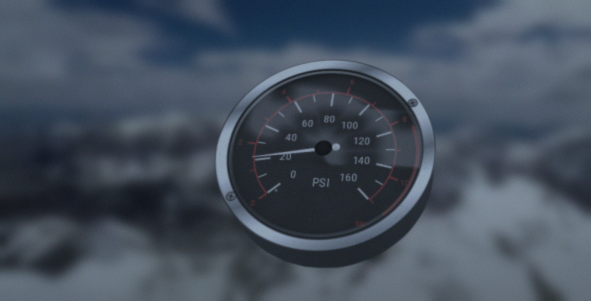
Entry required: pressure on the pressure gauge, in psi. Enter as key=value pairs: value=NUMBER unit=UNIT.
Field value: value=20 unit=psi
